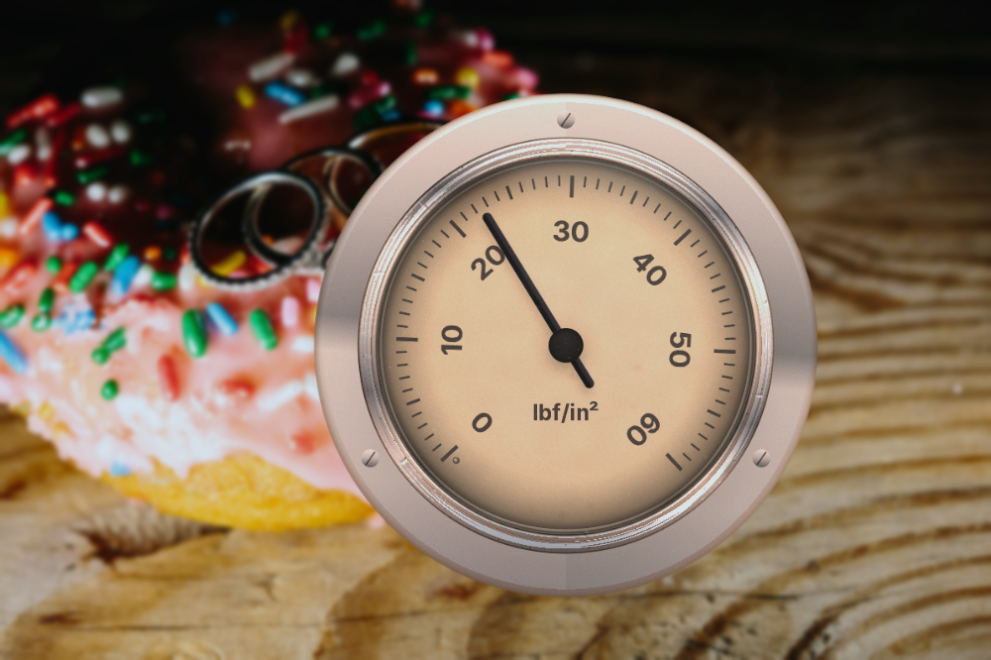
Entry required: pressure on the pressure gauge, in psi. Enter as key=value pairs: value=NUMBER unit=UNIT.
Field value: value=22.5 unit=psi
